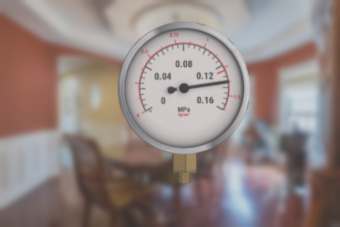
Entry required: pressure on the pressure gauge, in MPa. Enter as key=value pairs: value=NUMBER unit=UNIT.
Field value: value=0.135 unit=MPa
